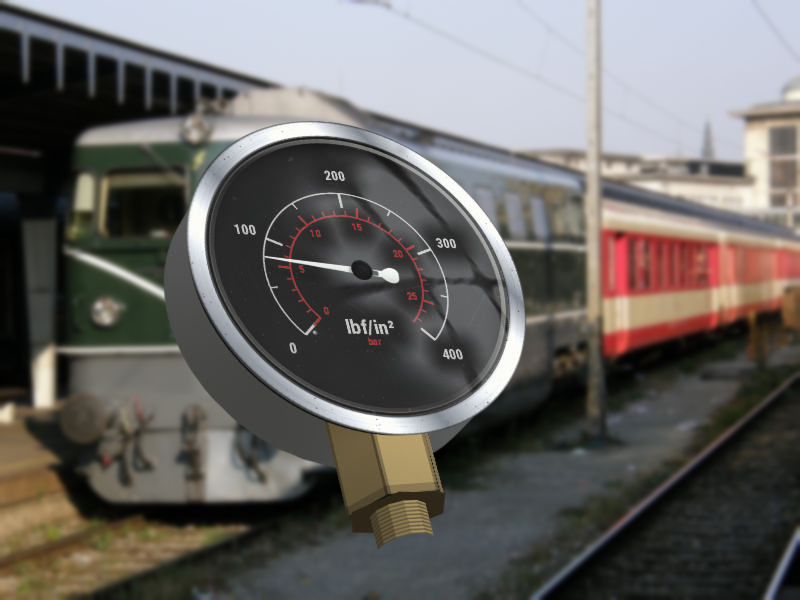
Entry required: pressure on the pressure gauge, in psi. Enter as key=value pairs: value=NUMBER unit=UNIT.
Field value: value=75 unit=psi
